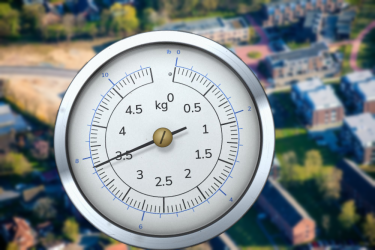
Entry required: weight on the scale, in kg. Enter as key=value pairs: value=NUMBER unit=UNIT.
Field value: value=3.5 unit=kg
